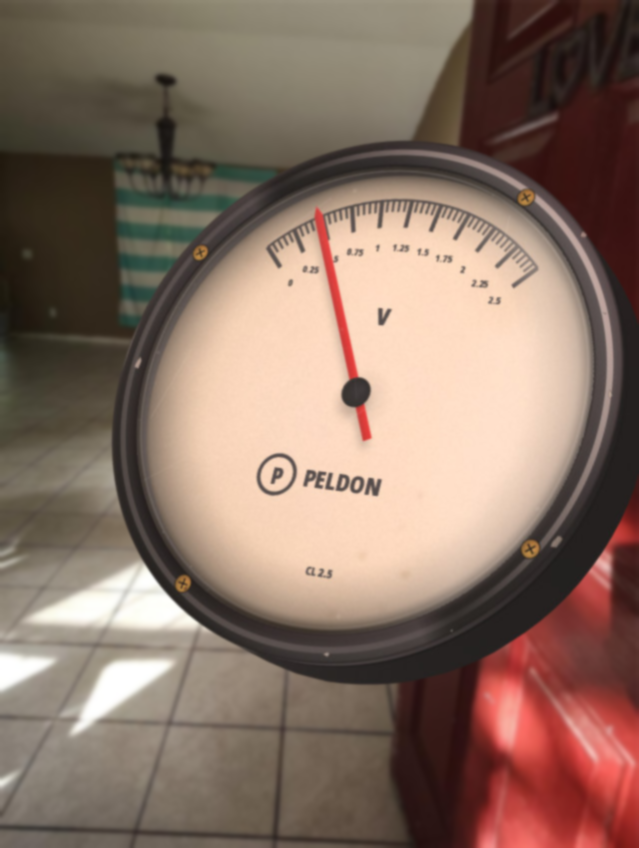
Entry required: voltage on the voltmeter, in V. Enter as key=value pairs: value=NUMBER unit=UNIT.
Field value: value=0.5 unit=V
